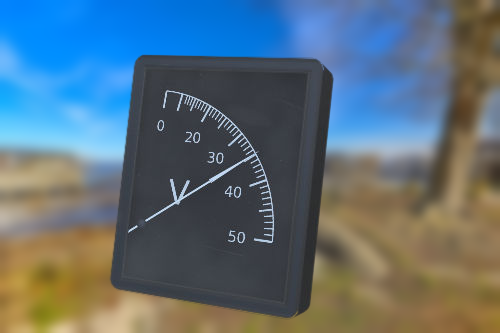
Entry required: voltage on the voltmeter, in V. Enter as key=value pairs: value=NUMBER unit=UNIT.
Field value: value=35 unit=V
